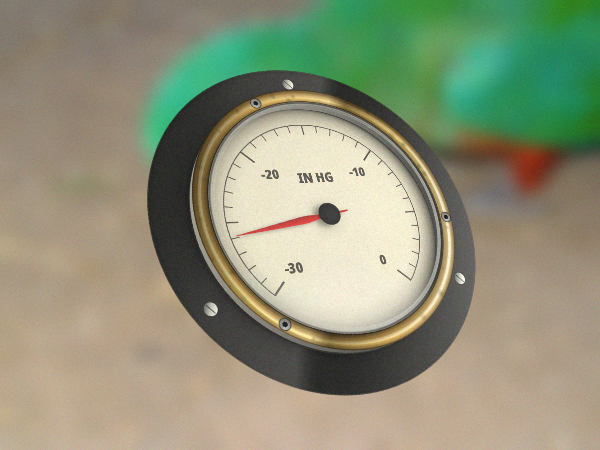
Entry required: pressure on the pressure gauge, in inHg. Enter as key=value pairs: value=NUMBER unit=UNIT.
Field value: value=-26 unit=inHg
